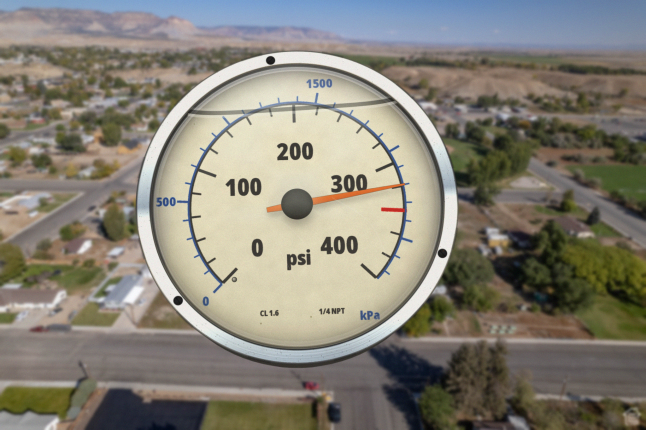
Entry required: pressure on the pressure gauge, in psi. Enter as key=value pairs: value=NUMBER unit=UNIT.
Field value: value=320 unit=psi
